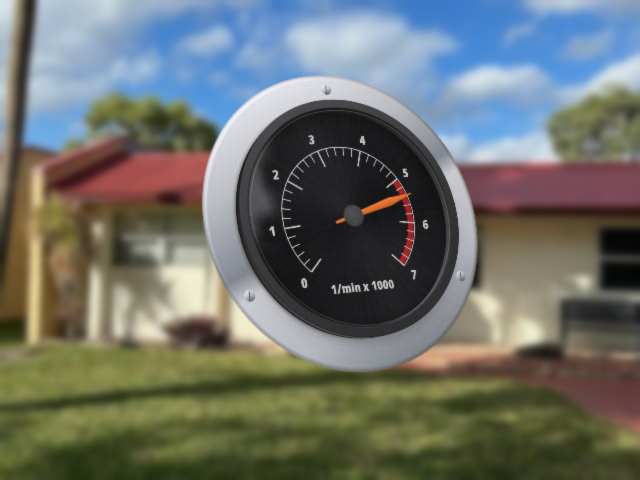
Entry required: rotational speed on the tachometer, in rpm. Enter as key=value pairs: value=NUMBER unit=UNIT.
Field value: value=5400 unit=rpm
